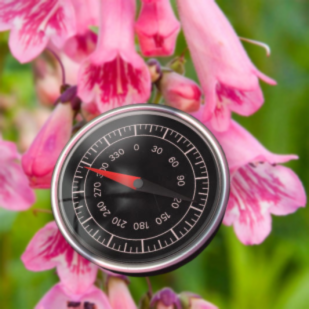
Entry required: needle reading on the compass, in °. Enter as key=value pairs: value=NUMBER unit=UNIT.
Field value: value=295 unit=°
